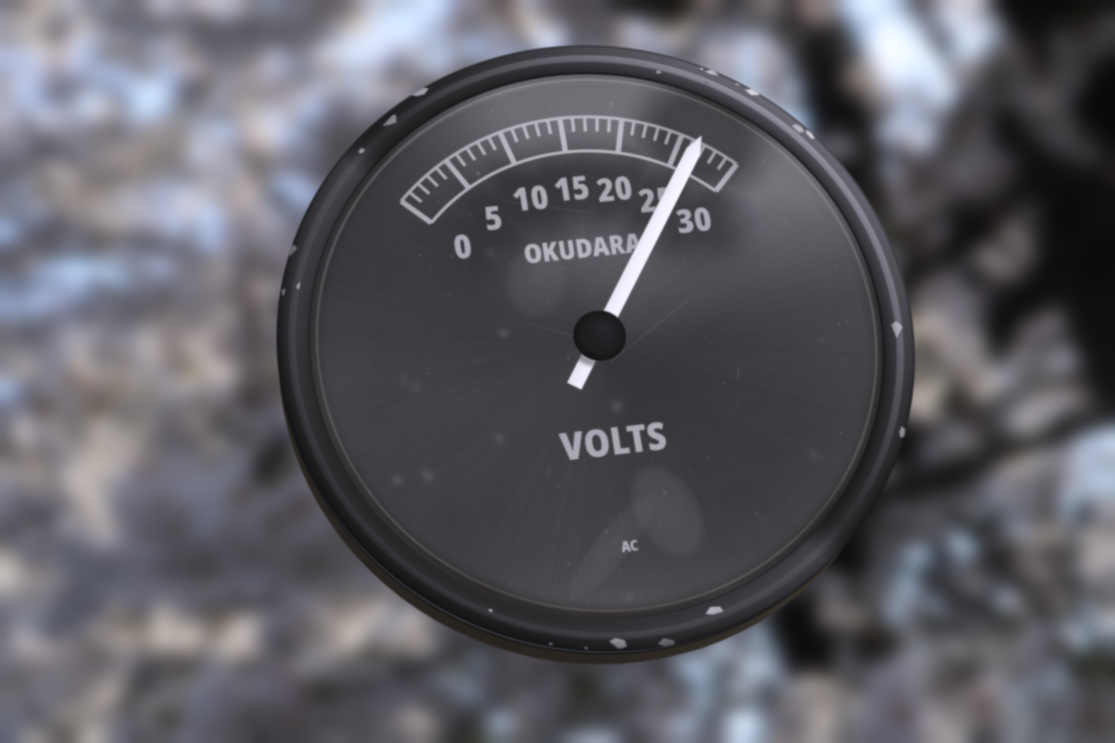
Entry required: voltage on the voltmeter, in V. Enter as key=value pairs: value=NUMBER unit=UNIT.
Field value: value=26.5 unit=V
